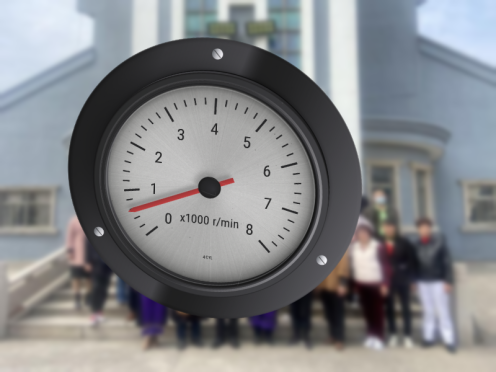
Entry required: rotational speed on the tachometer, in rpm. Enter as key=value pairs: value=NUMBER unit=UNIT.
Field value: value=600 unit=rpm
